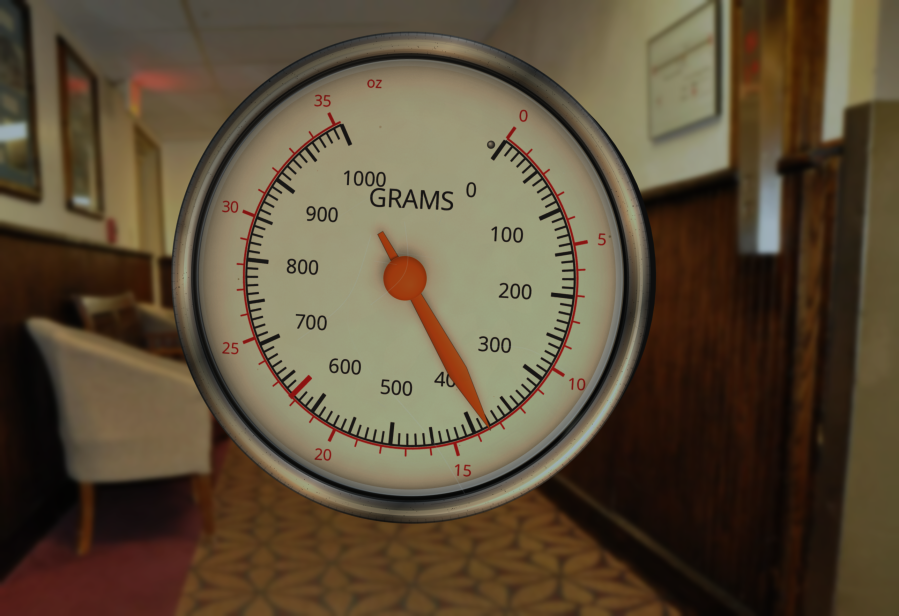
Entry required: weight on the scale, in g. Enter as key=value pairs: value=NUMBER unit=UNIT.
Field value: value=380 unit=g
